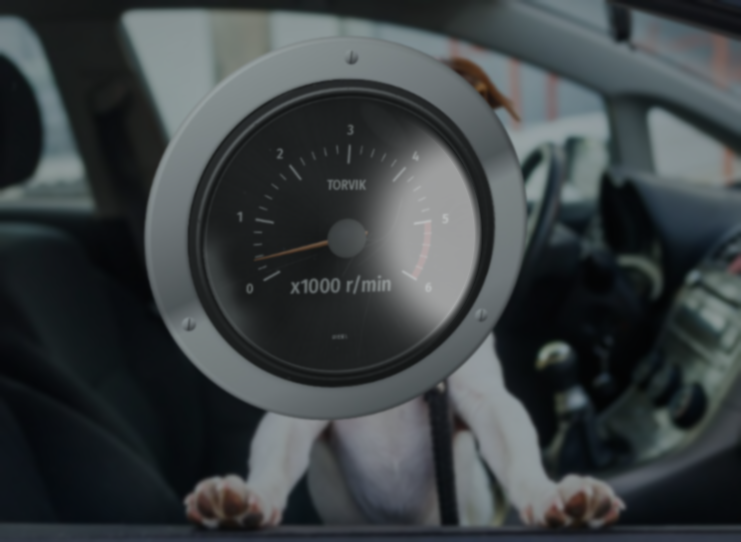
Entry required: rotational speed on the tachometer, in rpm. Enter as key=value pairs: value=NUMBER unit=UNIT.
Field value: value=400 unit=rpm
